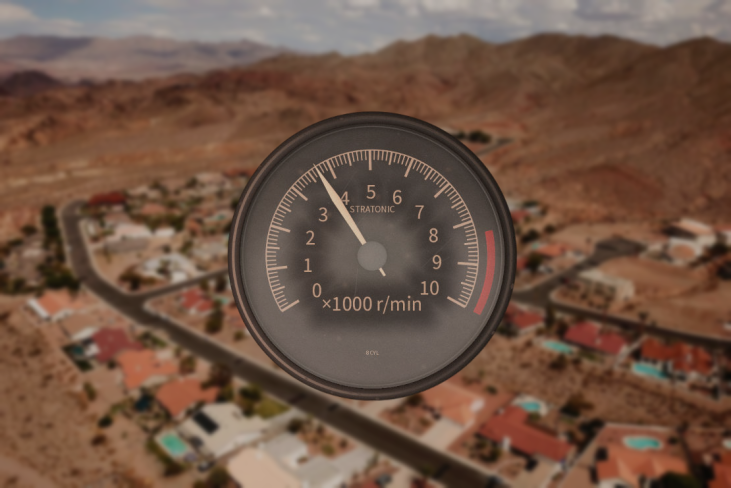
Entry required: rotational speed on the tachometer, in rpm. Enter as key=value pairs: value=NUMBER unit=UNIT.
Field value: value=3700 unit=rpm
